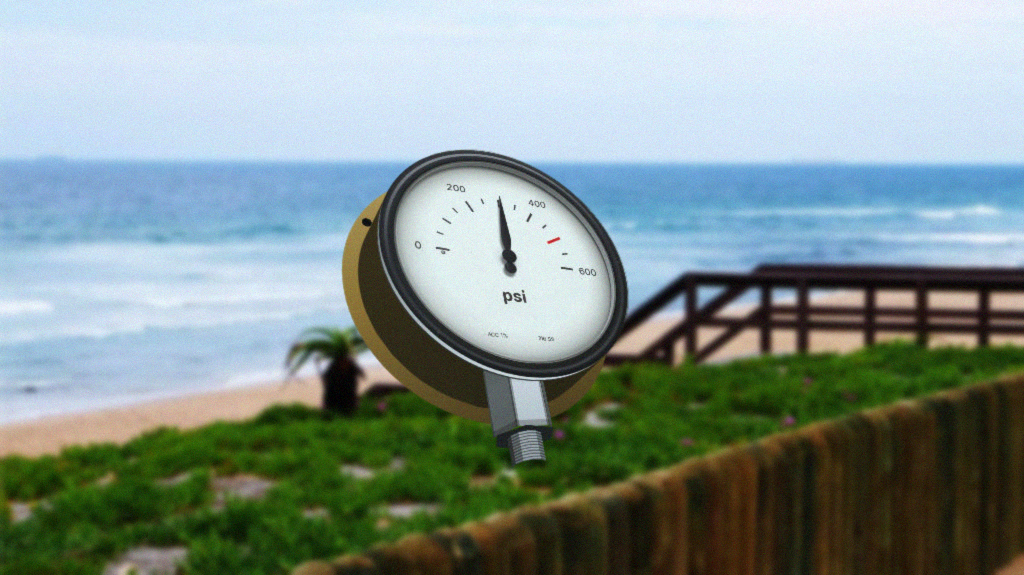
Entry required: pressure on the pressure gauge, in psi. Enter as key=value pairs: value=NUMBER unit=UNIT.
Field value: value=300 unit=psi
